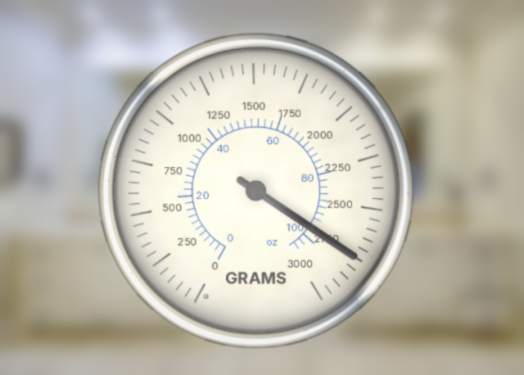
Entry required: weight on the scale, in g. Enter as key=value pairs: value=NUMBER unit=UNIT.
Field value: value=2750 unit=g
